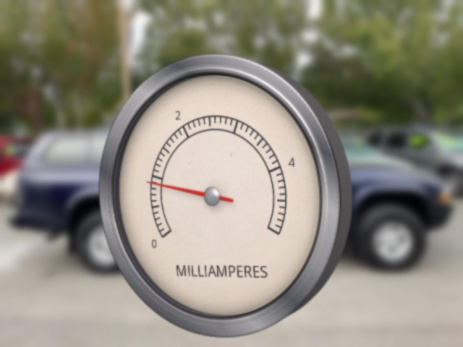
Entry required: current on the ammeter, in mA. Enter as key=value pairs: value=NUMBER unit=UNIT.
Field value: value=0.9 unit=mA
